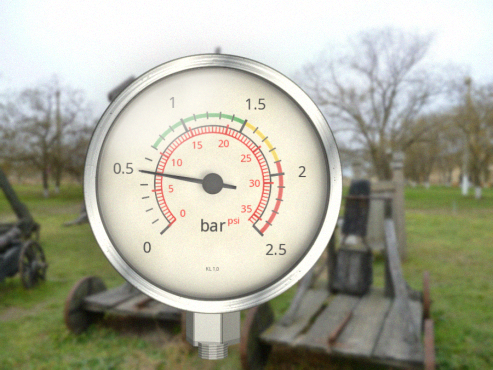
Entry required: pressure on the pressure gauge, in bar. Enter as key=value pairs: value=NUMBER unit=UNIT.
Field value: value=0.5 unit=bar
